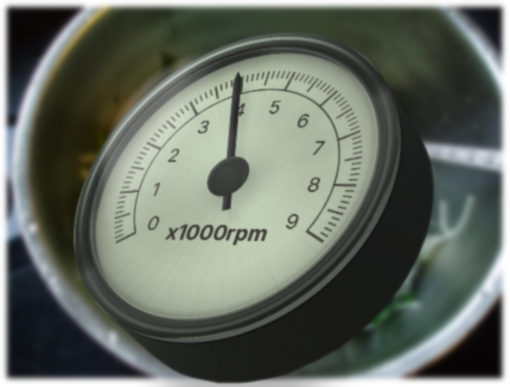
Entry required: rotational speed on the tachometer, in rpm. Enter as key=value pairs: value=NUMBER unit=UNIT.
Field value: value=4000 unit=rpm
